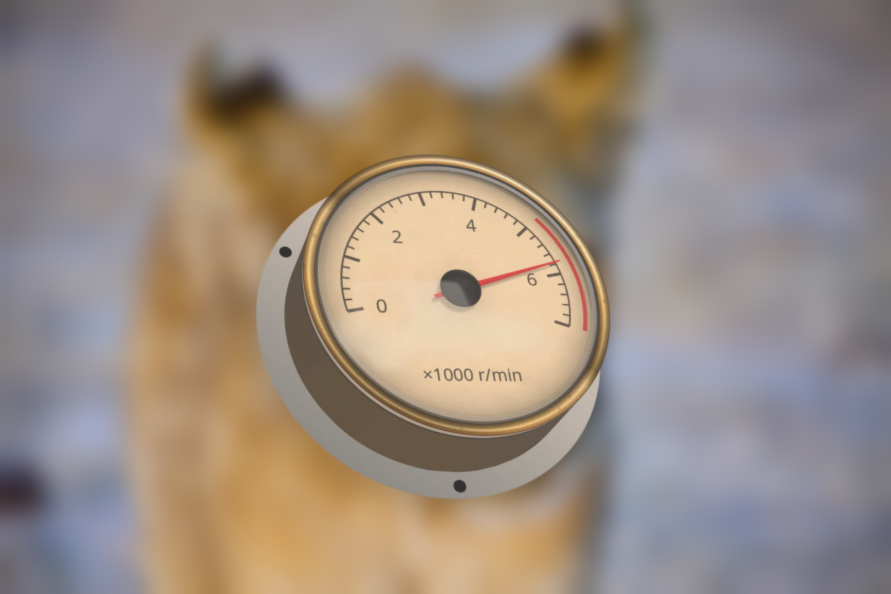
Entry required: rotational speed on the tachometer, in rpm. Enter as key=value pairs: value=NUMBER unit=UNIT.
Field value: value=5800 unit=rpm
